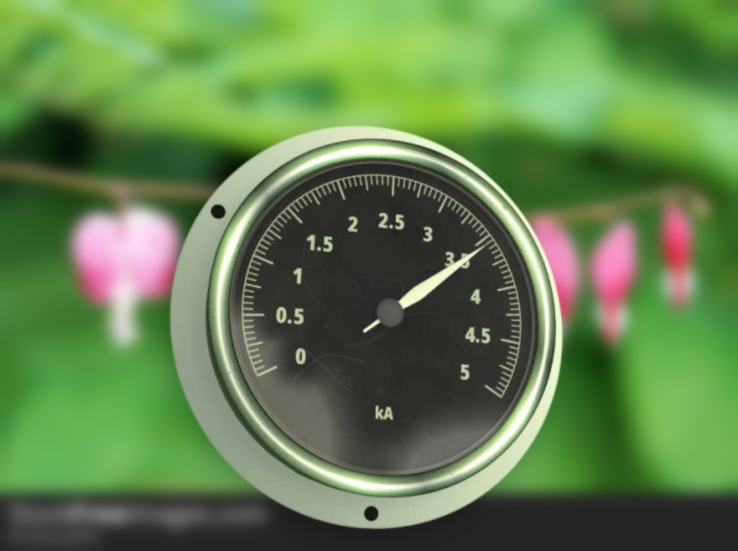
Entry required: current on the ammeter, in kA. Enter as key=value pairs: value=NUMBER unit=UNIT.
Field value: value=3.55 unit=kA
